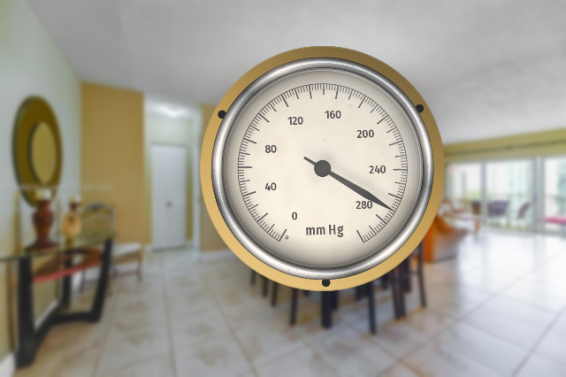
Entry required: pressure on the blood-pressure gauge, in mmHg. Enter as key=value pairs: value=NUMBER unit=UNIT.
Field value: value=270 unit=mmHg
